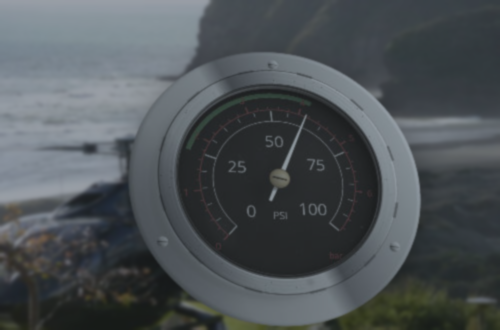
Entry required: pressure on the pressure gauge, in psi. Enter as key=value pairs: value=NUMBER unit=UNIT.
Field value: value=60 unit=psi
